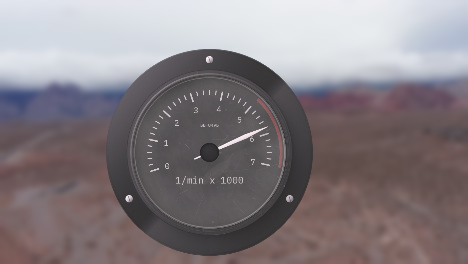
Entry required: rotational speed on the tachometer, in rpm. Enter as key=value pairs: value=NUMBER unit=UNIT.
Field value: value=5800 unit=rpm
